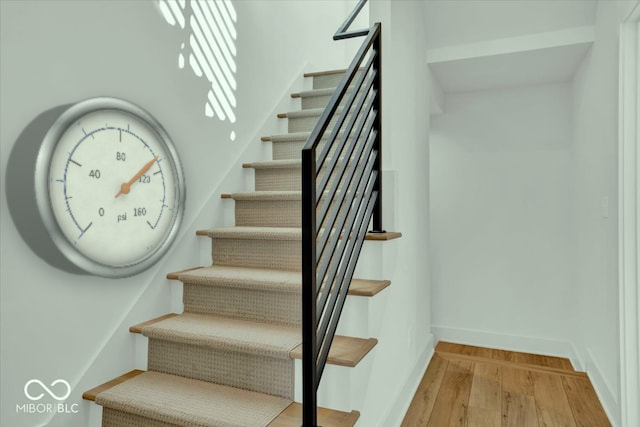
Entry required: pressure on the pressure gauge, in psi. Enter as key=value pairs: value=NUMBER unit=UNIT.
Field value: value=110 unit=psi
